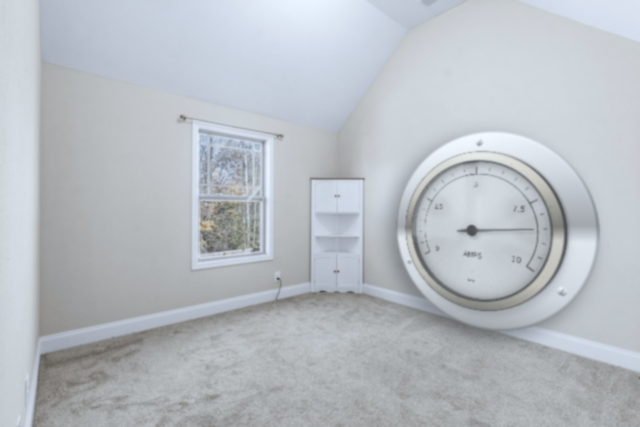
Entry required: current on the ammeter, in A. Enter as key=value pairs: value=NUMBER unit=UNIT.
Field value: value=8.5 unit=A
